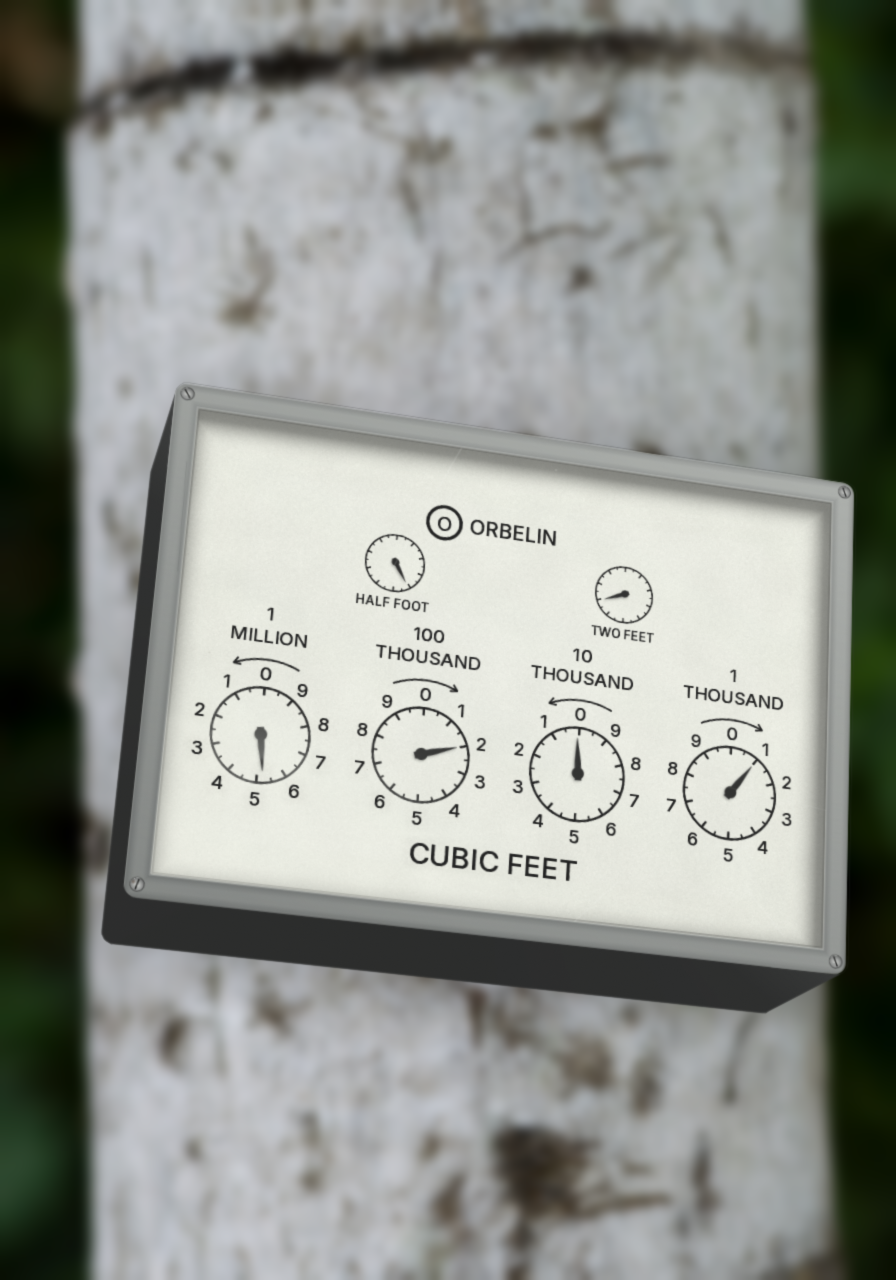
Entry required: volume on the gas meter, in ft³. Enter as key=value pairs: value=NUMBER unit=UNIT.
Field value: value=520100 unit=ft³
